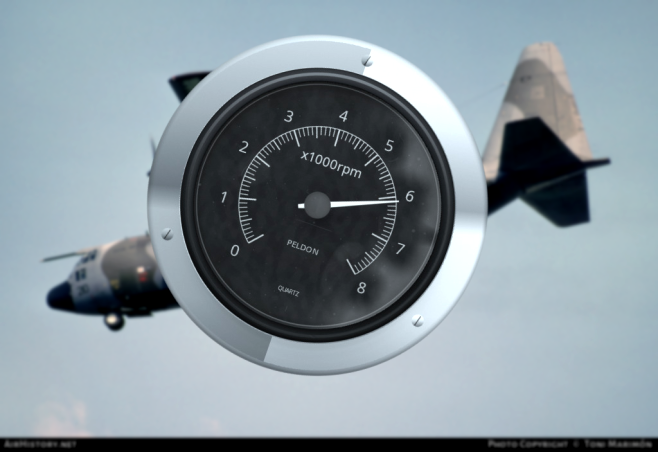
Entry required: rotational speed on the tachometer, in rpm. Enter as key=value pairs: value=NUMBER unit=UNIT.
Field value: value=6100 unit=rpm
